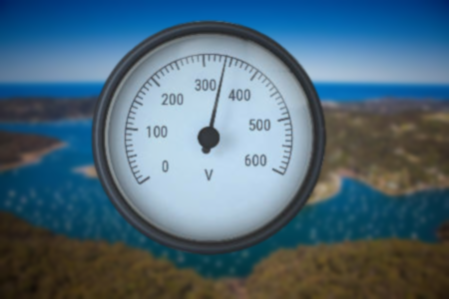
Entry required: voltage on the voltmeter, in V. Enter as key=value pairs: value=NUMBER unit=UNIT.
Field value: value=340 unit=V
